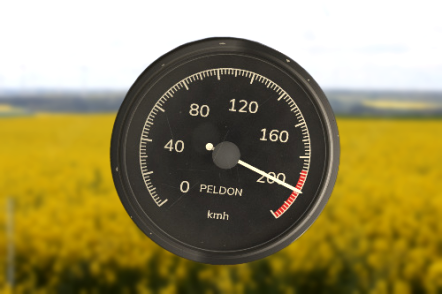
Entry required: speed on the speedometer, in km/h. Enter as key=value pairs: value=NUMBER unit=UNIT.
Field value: value=200 unit=km/h
